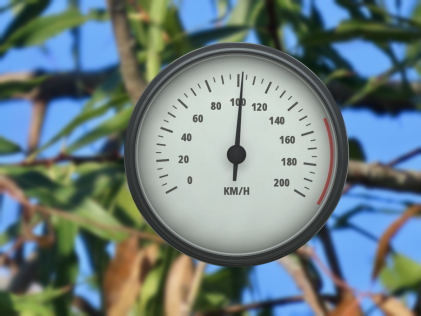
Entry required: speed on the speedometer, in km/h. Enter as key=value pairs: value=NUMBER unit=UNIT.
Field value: value=102.5 unit=km/h
